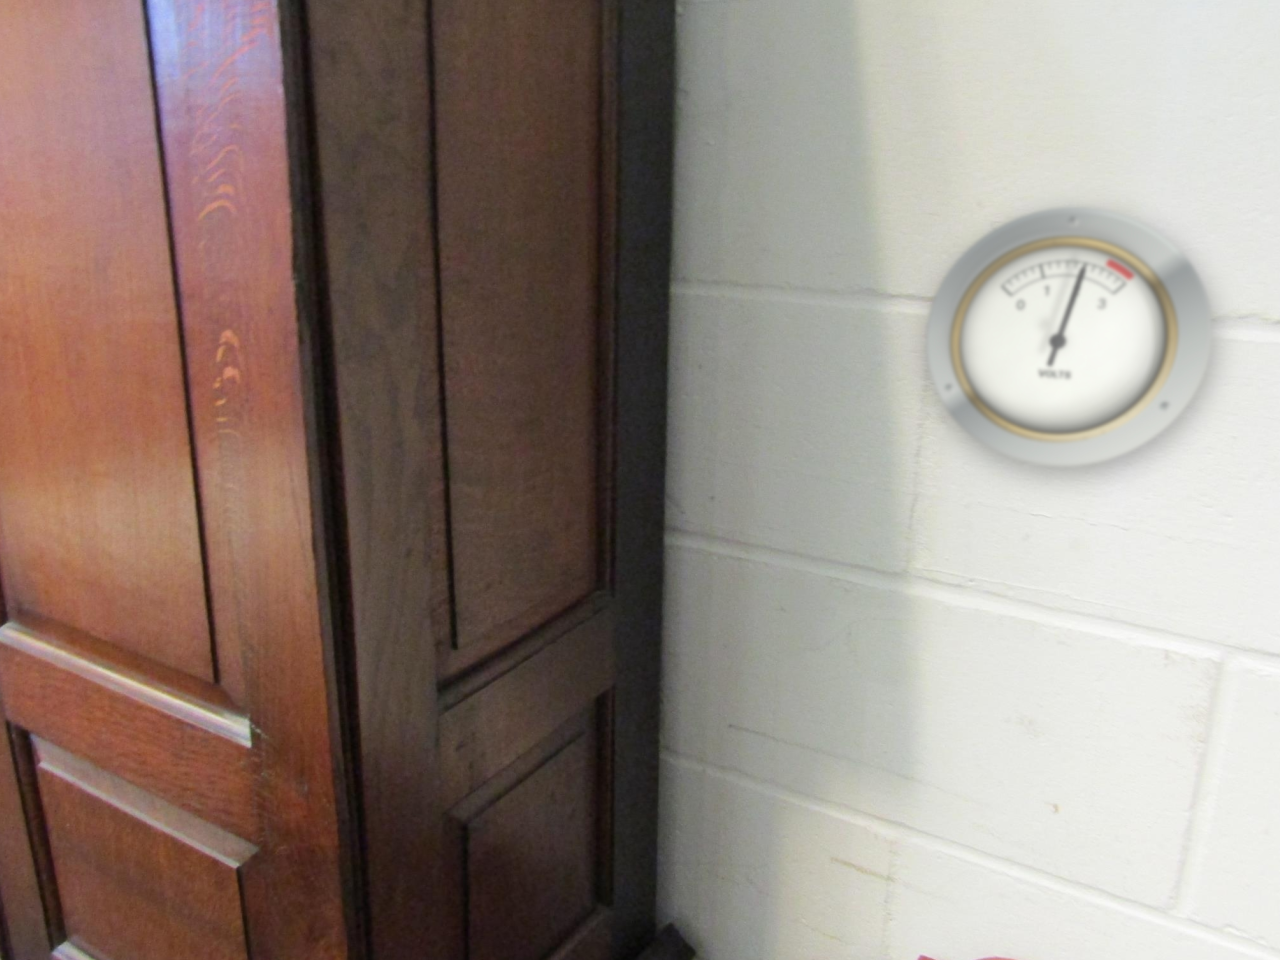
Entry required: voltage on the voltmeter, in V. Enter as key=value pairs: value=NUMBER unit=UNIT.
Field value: value=2 unit=V
